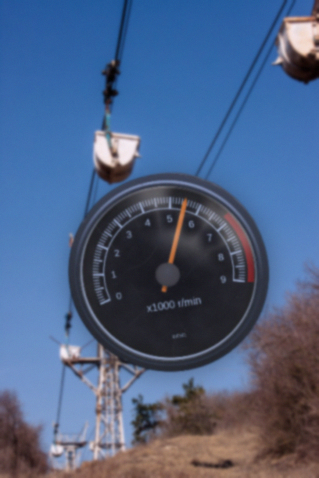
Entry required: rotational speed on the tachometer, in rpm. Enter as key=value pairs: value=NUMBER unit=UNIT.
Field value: value=5500 unit=rpm
